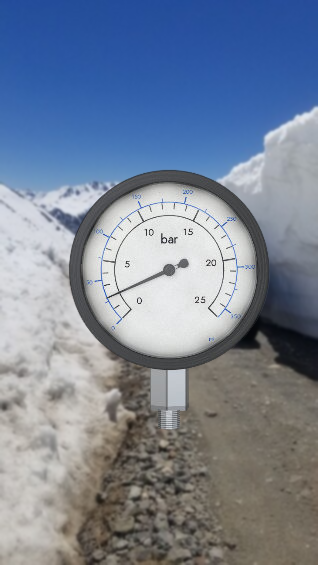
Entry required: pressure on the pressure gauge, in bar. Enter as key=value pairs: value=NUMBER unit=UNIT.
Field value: value=2 unit=bar
